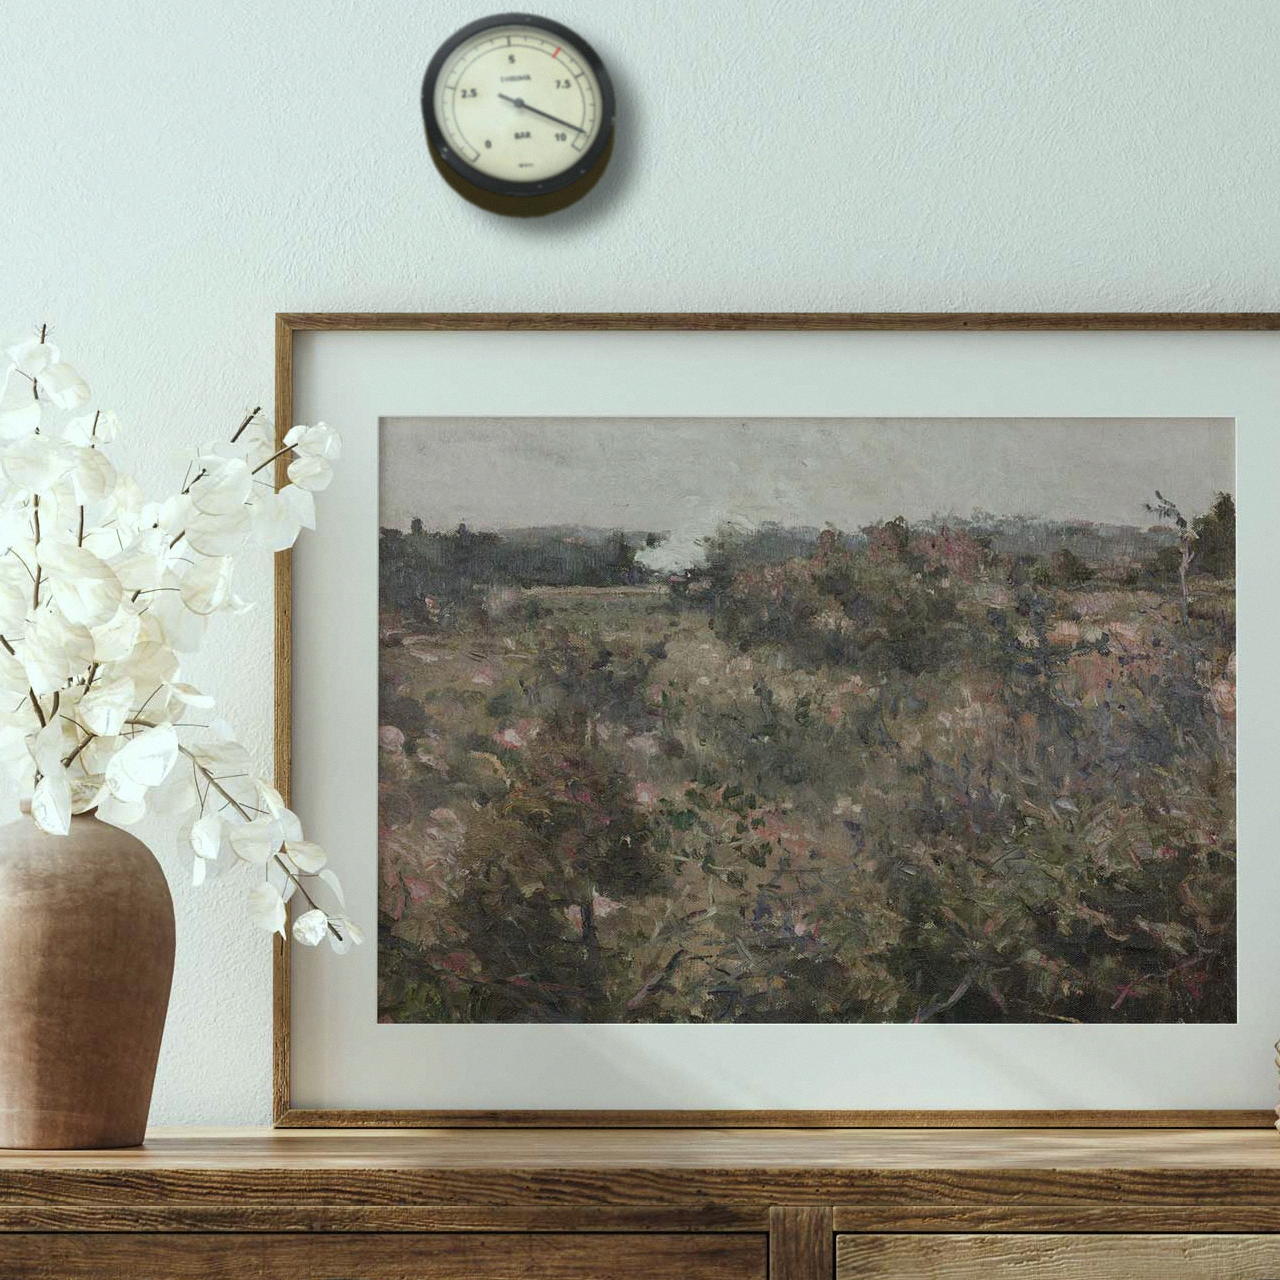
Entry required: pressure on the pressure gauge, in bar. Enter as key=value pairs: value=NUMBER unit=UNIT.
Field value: value=9.5 unit=bar
